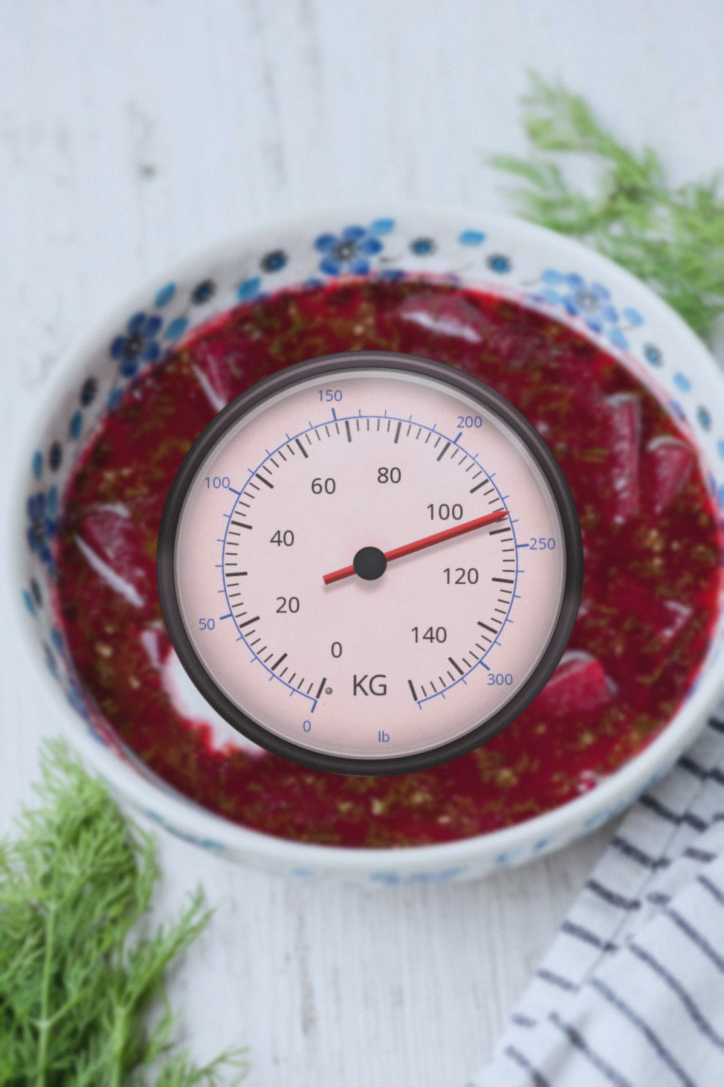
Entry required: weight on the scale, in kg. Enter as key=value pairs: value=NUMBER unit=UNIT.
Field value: value=107 unit=kg
